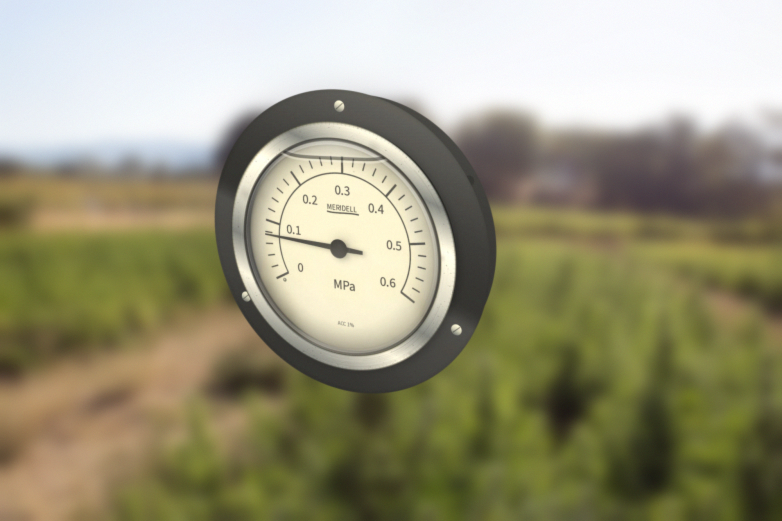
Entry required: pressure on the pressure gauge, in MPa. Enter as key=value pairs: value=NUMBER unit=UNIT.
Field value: value=0.08 unit=MPa
